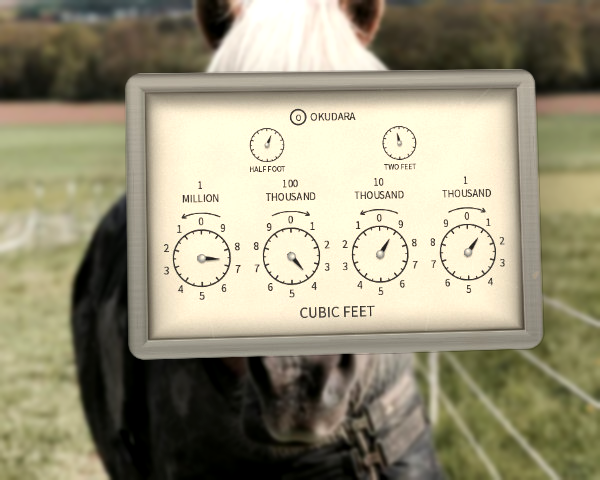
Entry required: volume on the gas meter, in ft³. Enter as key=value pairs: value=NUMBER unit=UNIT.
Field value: value=739100 unit=ft³
